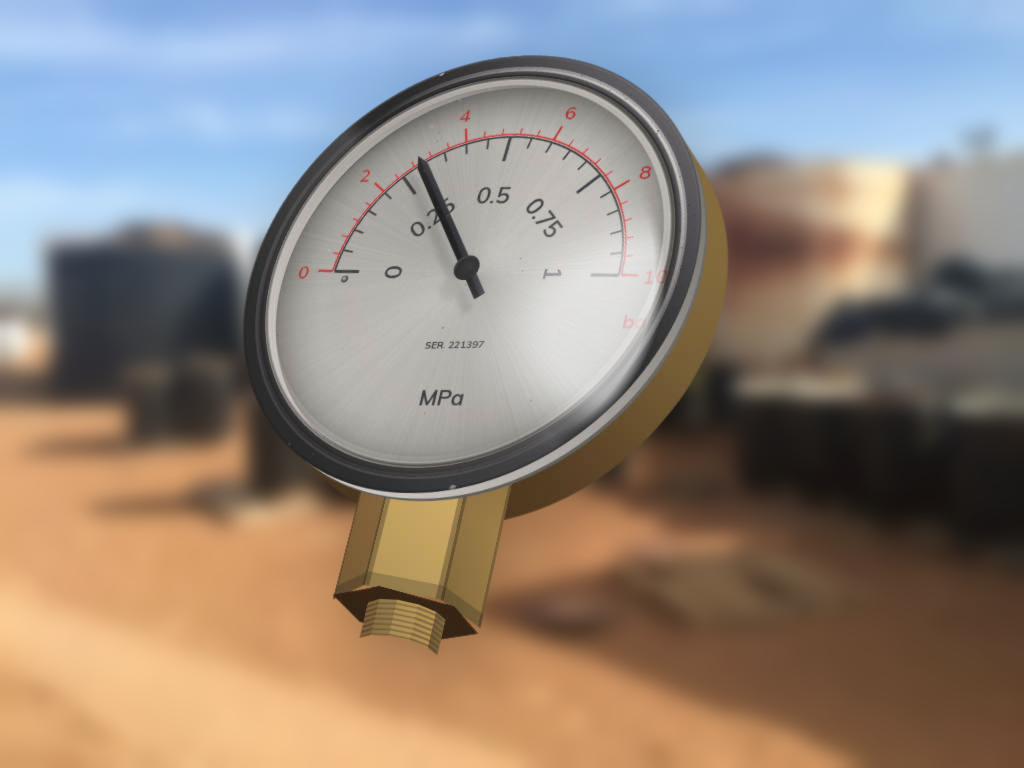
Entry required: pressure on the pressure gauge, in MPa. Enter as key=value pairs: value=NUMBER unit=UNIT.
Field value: value=0.3 unit=MPa
